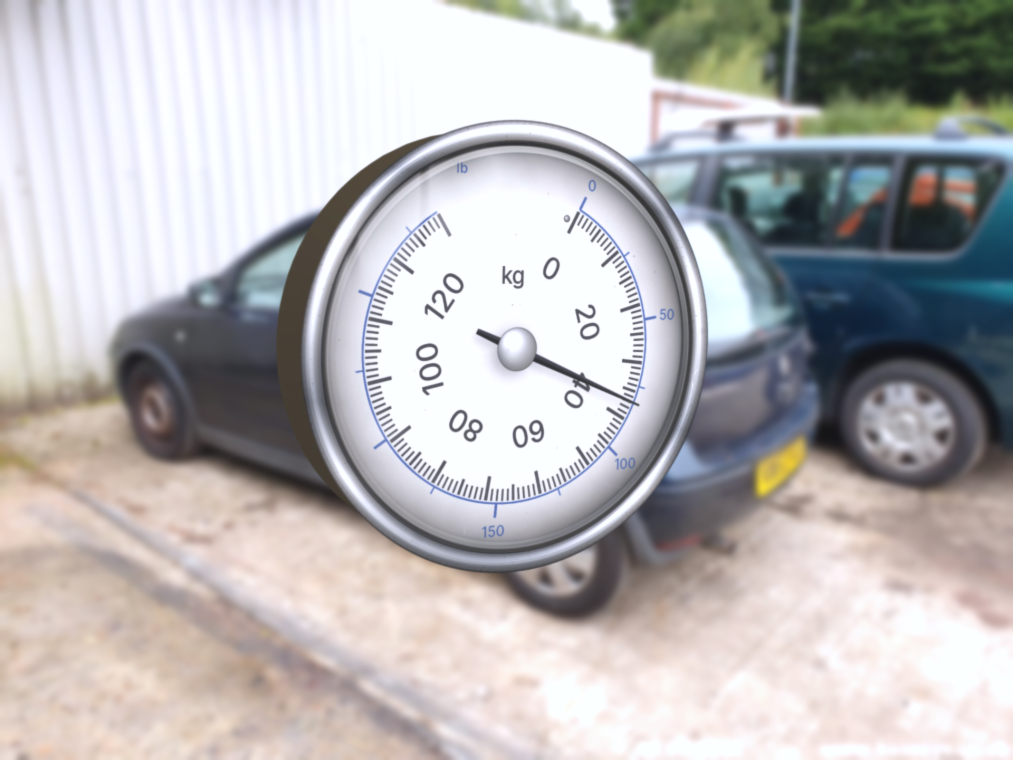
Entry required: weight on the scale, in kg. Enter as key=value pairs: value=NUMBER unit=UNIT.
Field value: value=37 unit=kg
